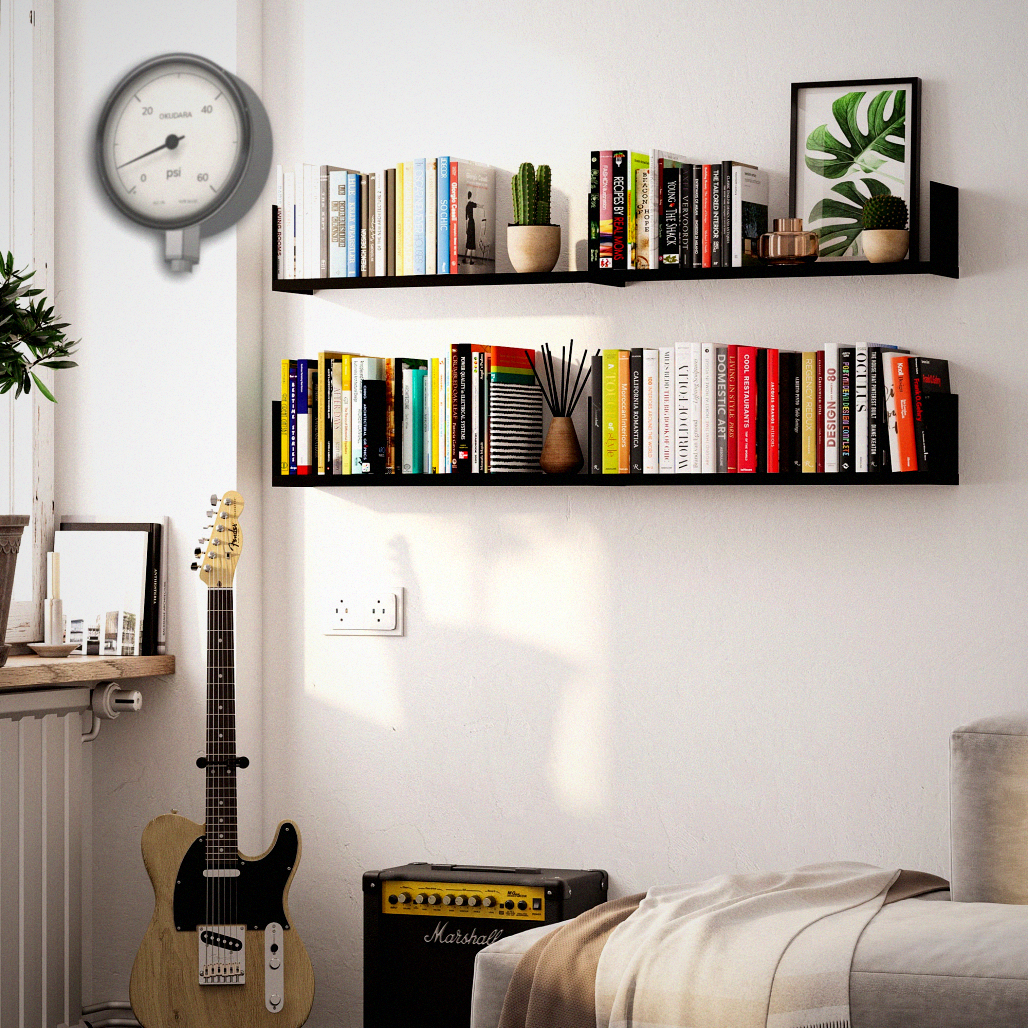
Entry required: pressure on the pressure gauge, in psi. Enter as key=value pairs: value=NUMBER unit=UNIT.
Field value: value=5 unit=psi
